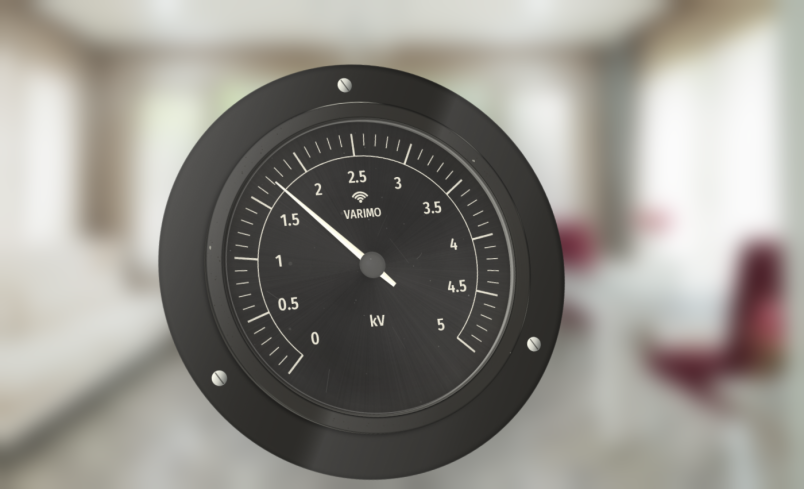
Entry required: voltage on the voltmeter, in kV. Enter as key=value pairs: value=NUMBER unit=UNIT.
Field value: value=1.7 unit=kV
